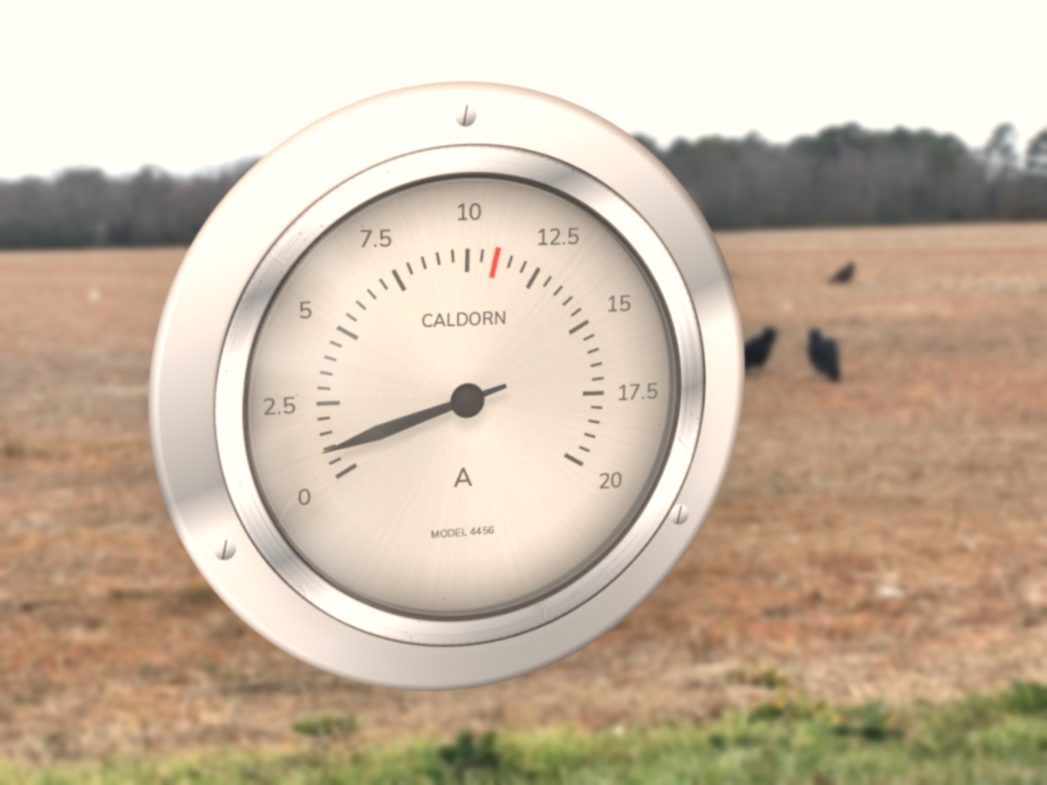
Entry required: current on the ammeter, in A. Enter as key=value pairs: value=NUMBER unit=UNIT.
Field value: value=1 unit=A
